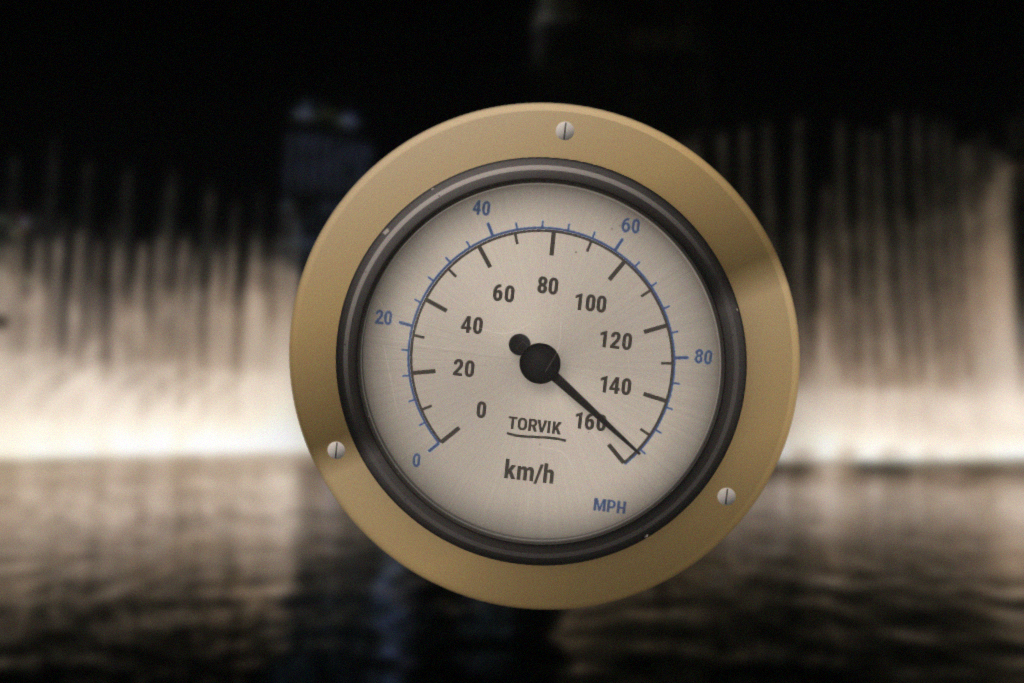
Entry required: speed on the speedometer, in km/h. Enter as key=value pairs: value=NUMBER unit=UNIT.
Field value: value=155 unit=km/h
